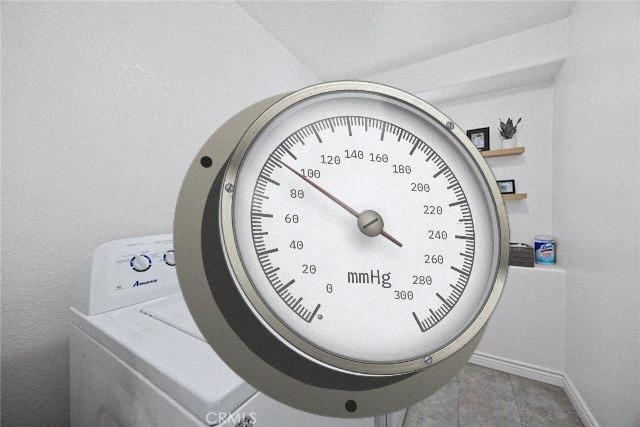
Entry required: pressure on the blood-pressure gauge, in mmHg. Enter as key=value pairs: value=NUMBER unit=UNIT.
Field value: value=90 unit=mmHg
